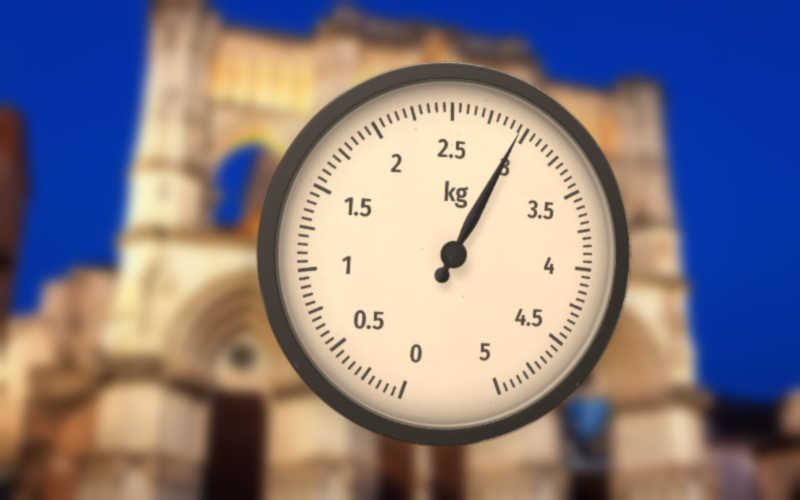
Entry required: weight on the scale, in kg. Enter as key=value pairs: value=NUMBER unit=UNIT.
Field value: value=2.95 unit=kg
